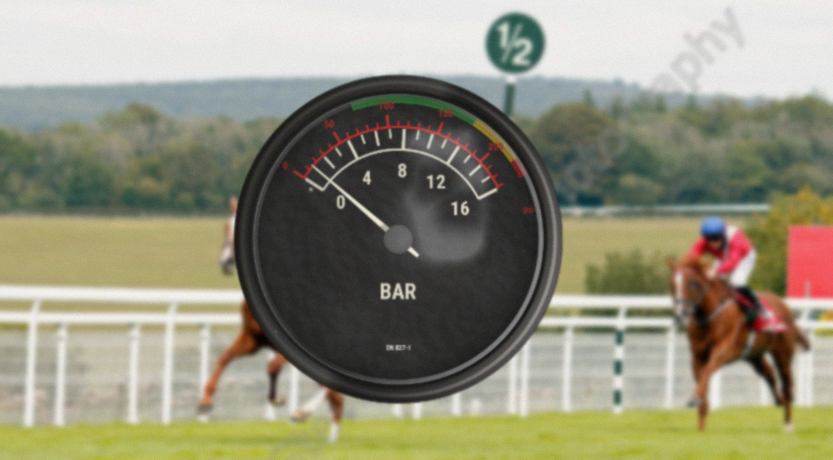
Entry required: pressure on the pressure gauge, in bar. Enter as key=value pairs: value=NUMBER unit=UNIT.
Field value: value=1 unit=bar
